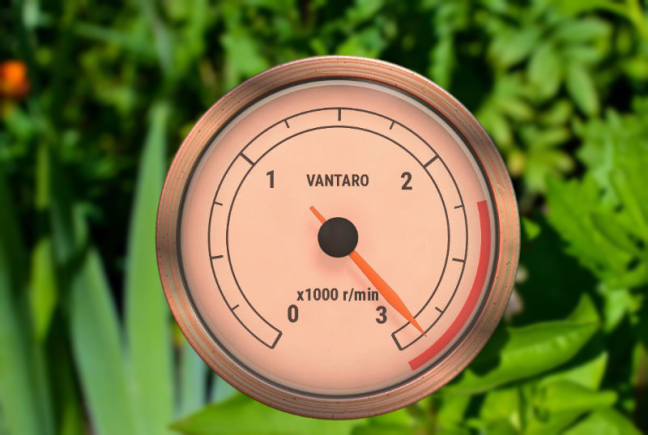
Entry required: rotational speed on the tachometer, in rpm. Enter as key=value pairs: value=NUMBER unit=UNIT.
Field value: value=2875 unit=rpm
